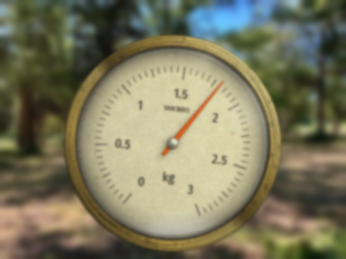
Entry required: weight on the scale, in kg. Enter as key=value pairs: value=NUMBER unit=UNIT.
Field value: value=1.8 unit=kg
